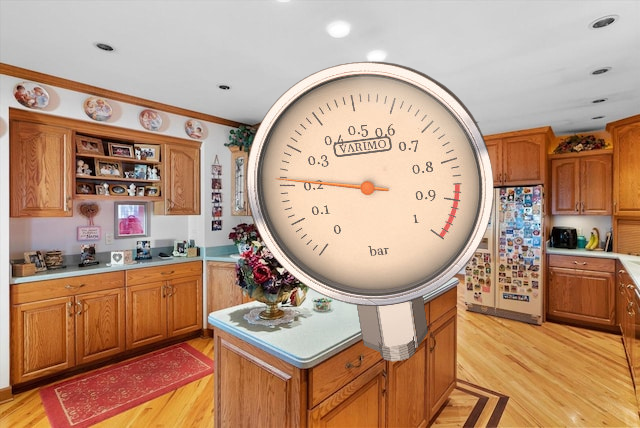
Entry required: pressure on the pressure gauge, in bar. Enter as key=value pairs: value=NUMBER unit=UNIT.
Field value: value=0.22 unit=bar
